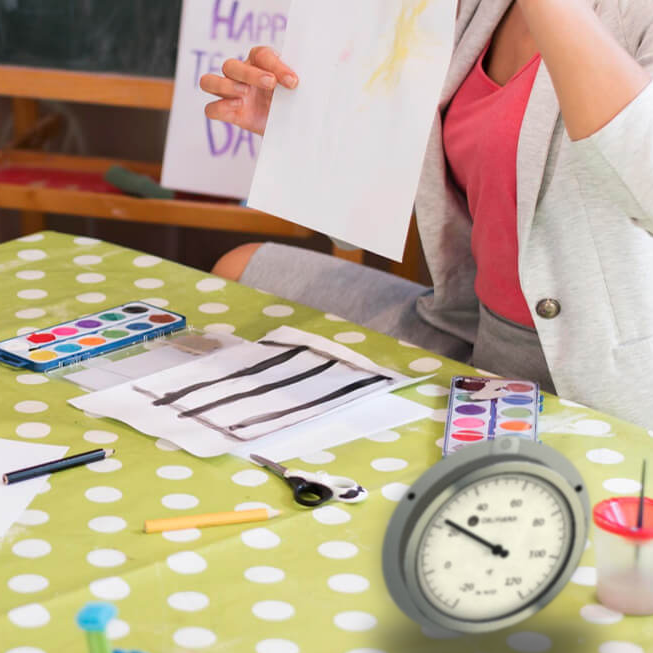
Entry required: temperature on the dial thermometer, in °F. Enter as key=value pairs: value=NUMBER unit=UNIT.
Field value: value=24 unit=°F
